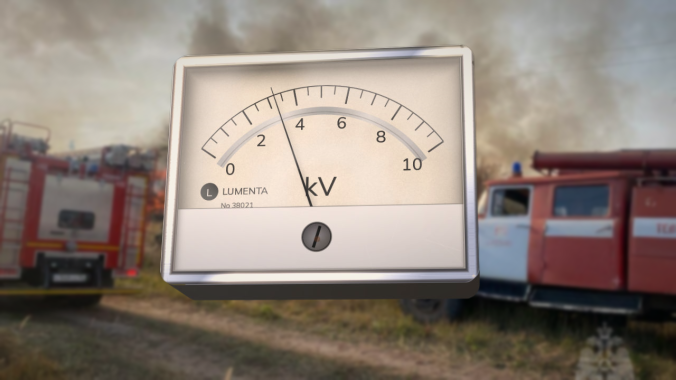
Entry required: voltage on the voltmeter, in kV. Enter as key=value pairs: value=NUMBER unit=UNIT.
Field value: value=3.25 unit=kV
